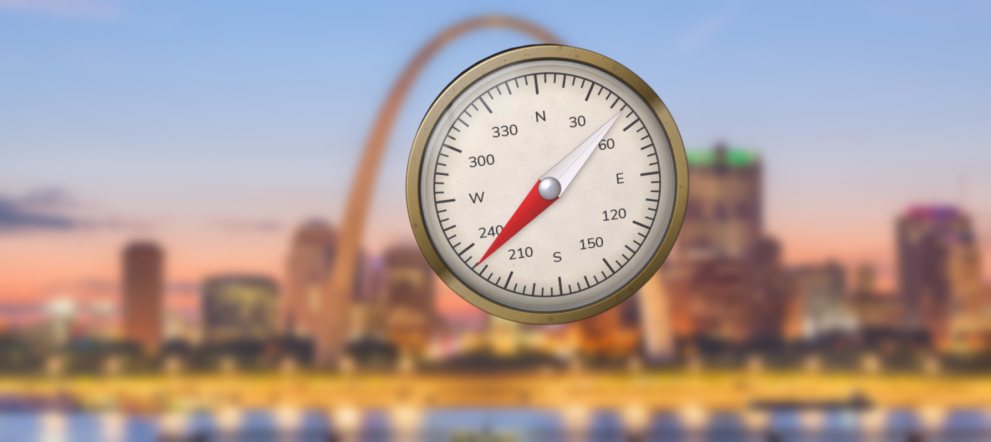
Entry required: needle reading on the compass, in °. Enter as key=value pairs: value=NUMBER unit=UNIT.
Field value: value=230 unit=°
